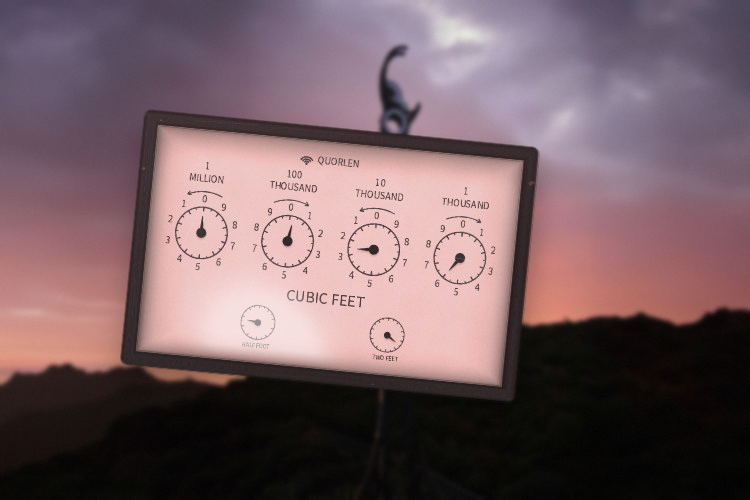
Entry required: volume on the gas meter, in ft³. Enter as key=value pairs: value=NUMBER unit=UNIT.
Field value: value=2600 unit=ft³
